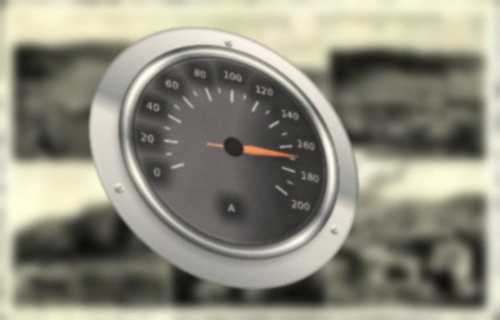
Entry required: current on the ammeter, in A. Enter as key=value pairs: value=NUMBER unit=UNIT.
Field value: value=170 unit=A
